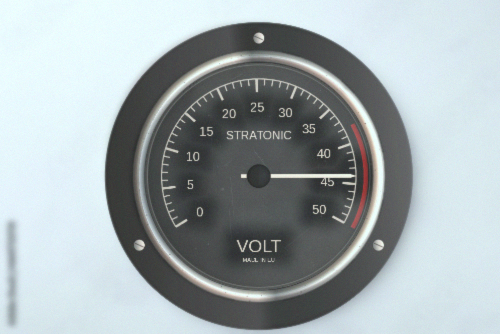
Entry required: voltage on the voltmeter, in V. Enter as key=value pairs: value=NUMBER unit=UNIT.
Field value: value=44 unit=V
